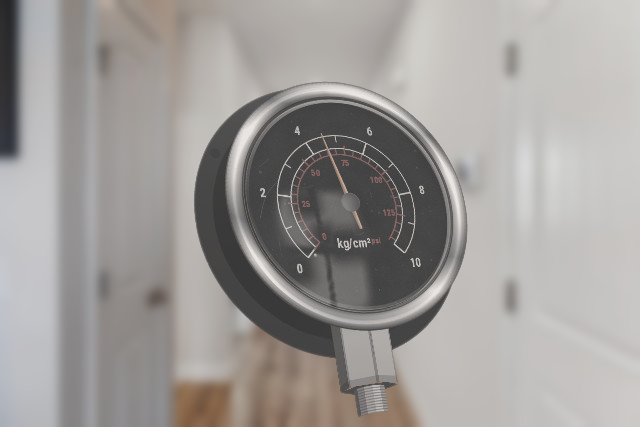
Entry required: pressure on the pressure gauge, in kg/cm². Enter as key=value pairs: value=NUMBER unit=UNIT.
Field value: value=4.5 unit=kg/cm²
